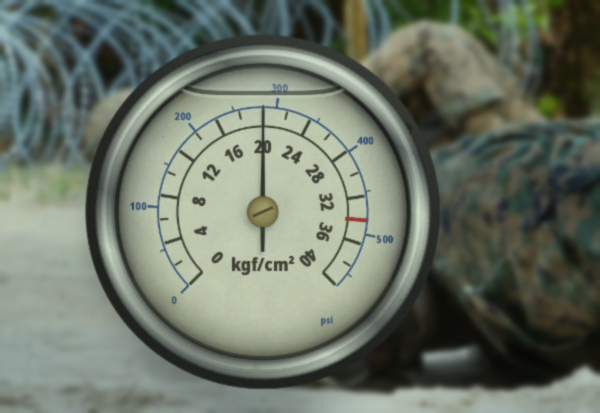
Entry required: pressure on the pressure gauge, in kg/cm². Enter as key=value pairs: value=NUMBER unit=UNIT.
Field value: value=20 unit=kg/cm²
